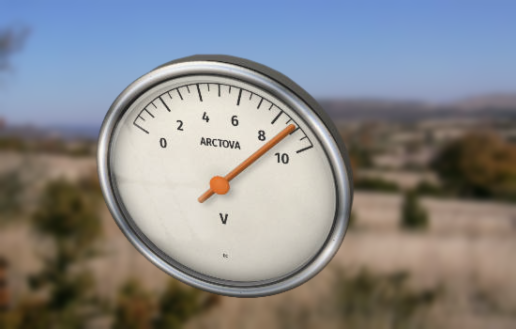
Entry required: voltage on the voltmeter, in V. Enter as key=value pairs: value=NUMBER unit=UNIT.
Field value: value=8.75 unit=V
